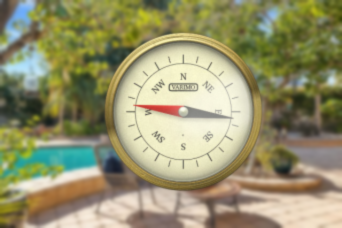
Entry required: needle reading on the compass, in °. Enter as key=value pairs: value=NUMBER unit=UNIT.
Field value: value=277.5 unit=°
